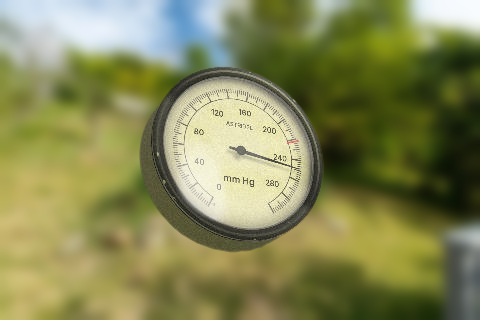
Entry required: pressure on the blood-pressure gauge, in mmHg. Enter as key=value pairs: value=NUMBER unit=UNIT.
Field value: value=250 unit=mmHg
